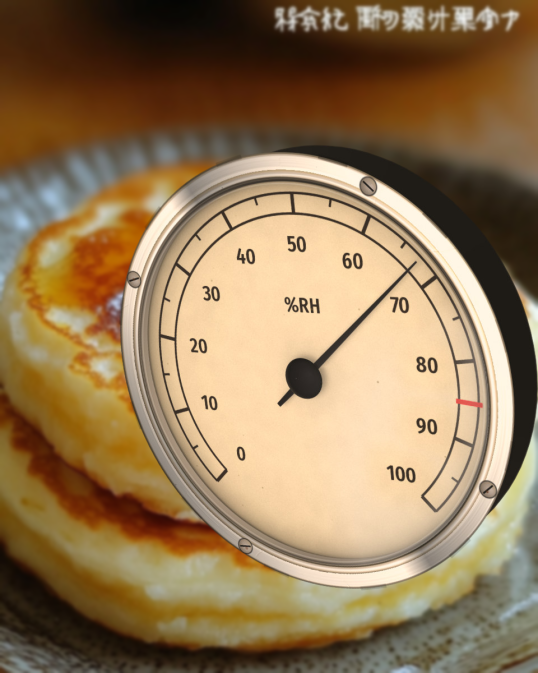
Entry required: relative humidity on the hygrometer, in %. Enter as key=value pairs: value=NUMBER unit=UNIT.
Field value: value=67.5 unit=%
